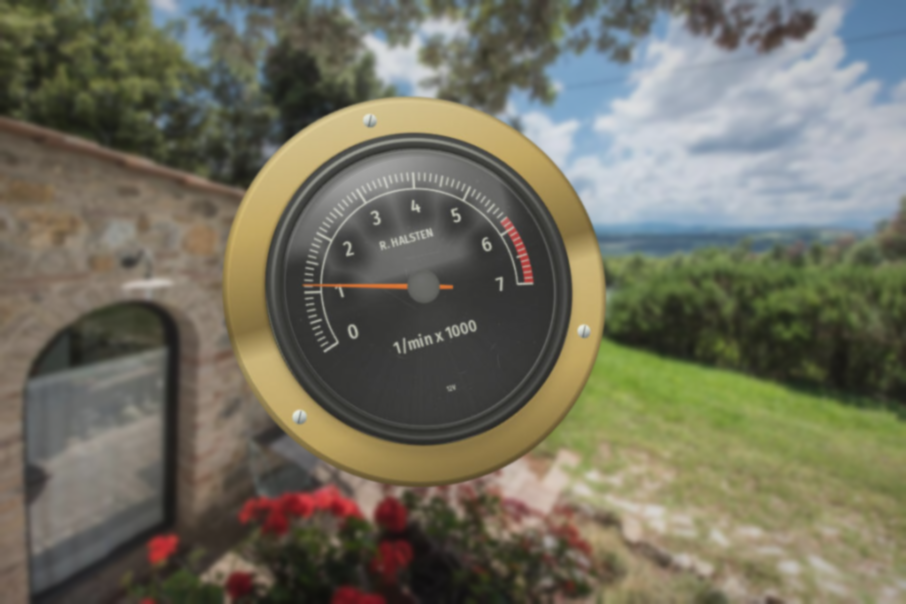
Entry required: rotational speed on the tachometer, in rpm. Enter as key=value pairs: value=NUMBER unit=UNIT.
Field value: value=1100 unit=rpm
